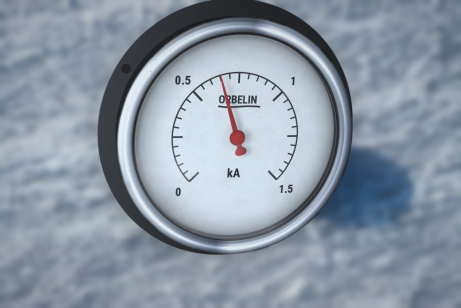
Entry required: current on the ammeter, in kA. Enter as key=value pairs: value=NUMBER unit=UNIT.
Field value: value=0.65 unit=kA
